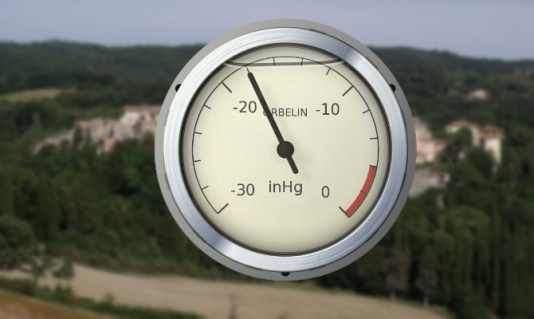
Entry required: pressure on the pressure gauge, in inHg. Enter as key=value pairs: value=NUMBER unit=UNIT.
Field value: value=-18 unit=inHg
